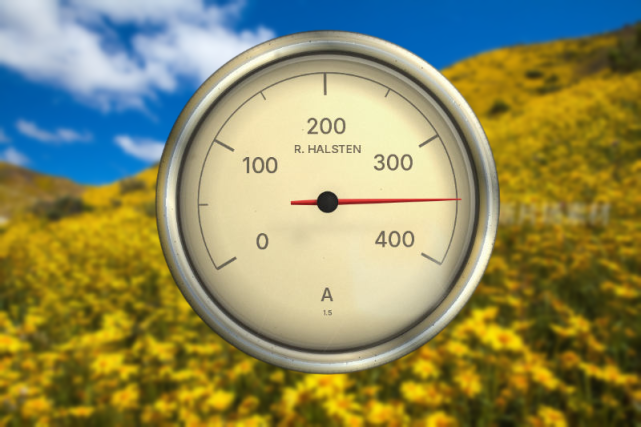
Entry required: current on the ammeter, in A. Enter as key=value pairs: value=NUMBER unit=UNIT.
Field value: value=350 unit=A
